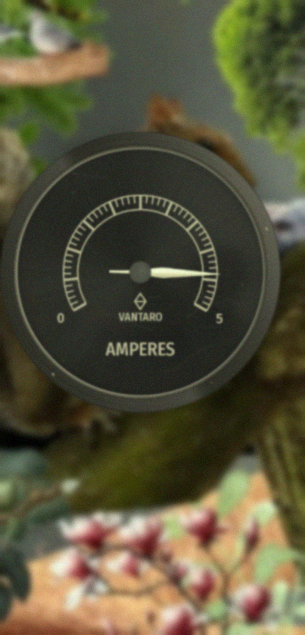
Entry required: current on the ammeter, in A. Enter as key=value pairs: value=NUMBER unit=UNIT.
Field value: value=4.4 unit=A
